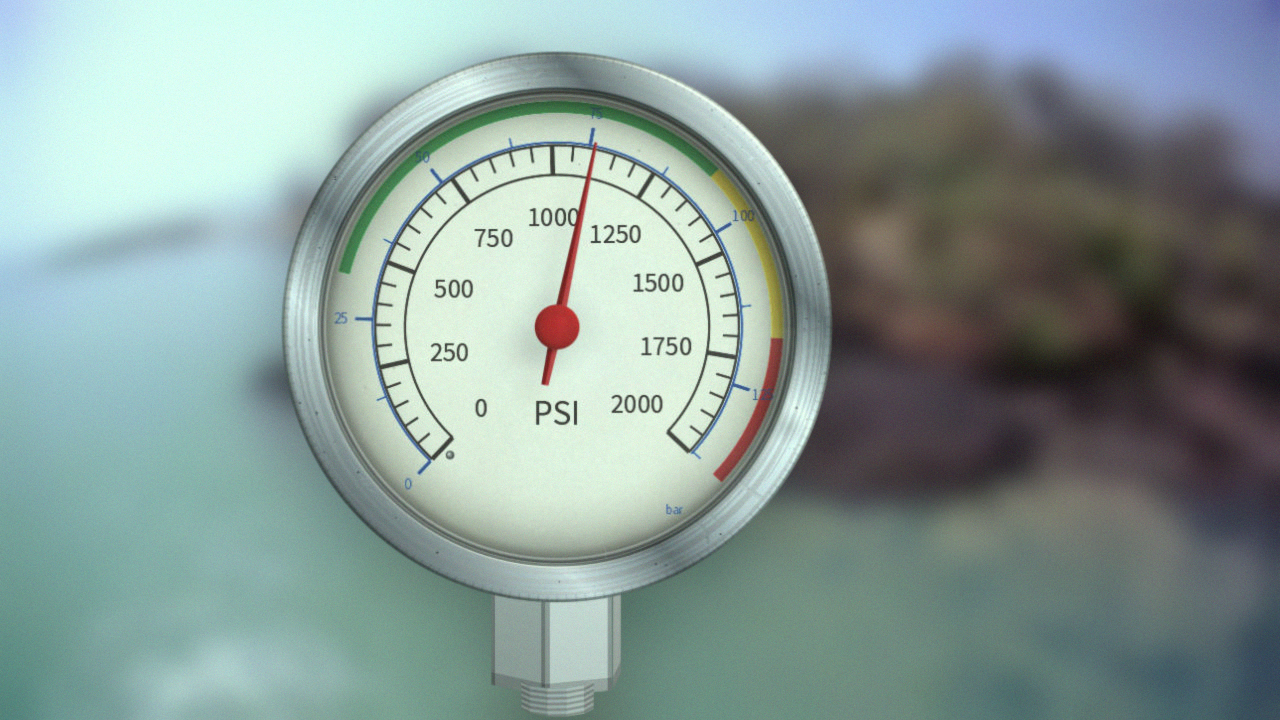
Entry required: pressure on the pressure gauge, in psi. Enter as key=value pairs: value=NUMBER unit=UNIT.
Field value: value=1100 unit=psi
